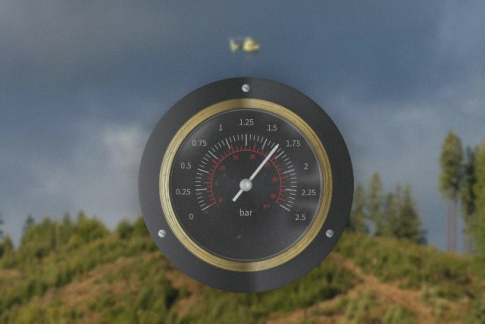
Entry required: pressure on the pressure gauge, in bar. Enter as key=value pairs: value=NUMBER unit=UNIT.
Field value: value=1.65 unit=bar
